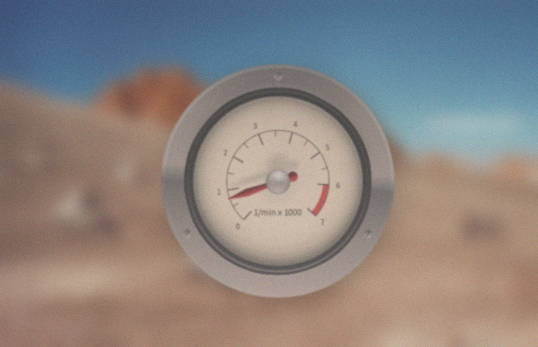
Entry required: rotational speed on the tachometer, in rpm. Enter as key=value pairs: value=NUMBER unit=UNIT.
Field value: value=750 unit=rpm
